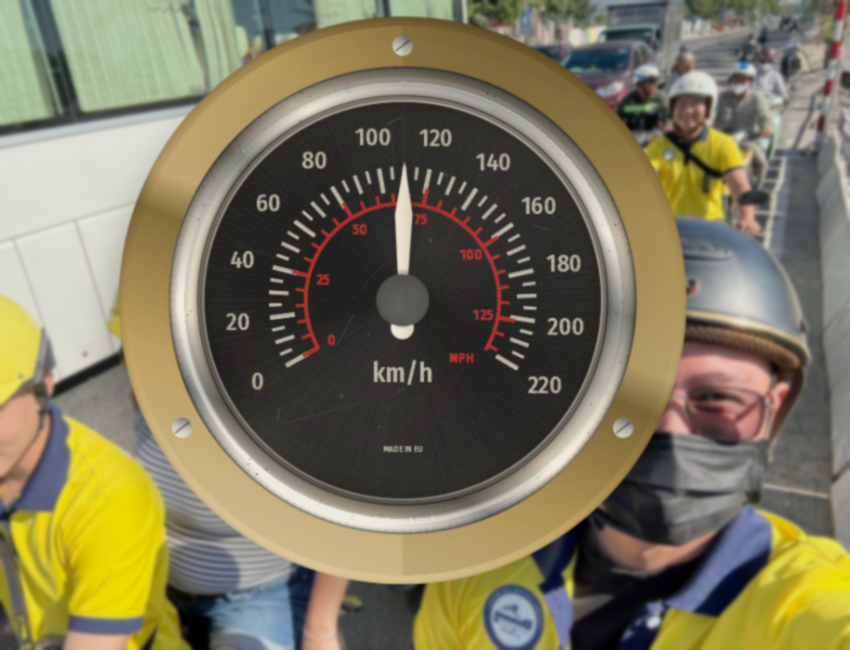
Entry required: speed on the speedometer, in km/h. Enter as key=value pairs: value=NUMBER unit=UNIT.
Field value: value=110 unit=km/h
